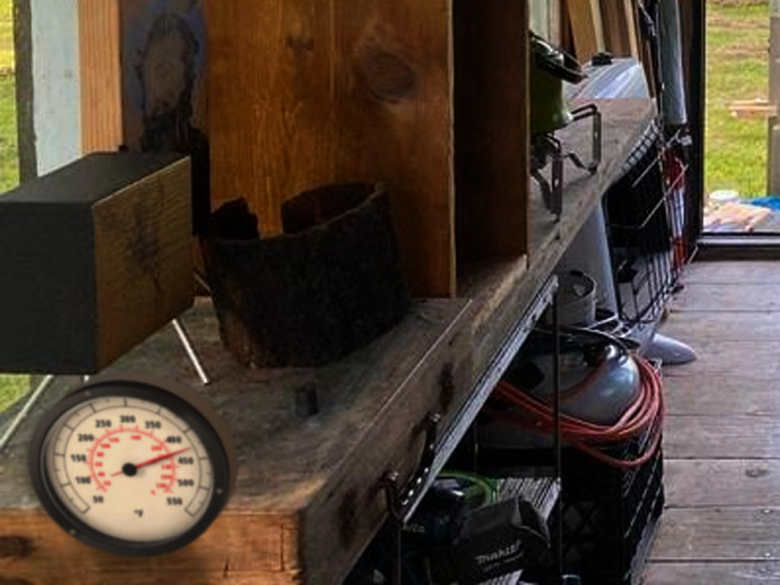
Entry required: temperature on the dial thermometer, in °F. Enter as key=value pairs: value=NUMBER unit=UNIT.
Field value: value=425 unit=°F
